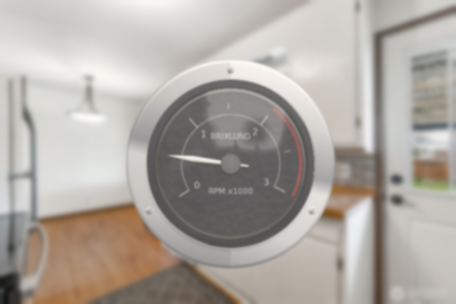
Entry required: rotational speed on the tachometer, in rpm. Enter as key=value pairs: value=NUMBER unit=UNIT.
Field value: value=500 unit=rpm
